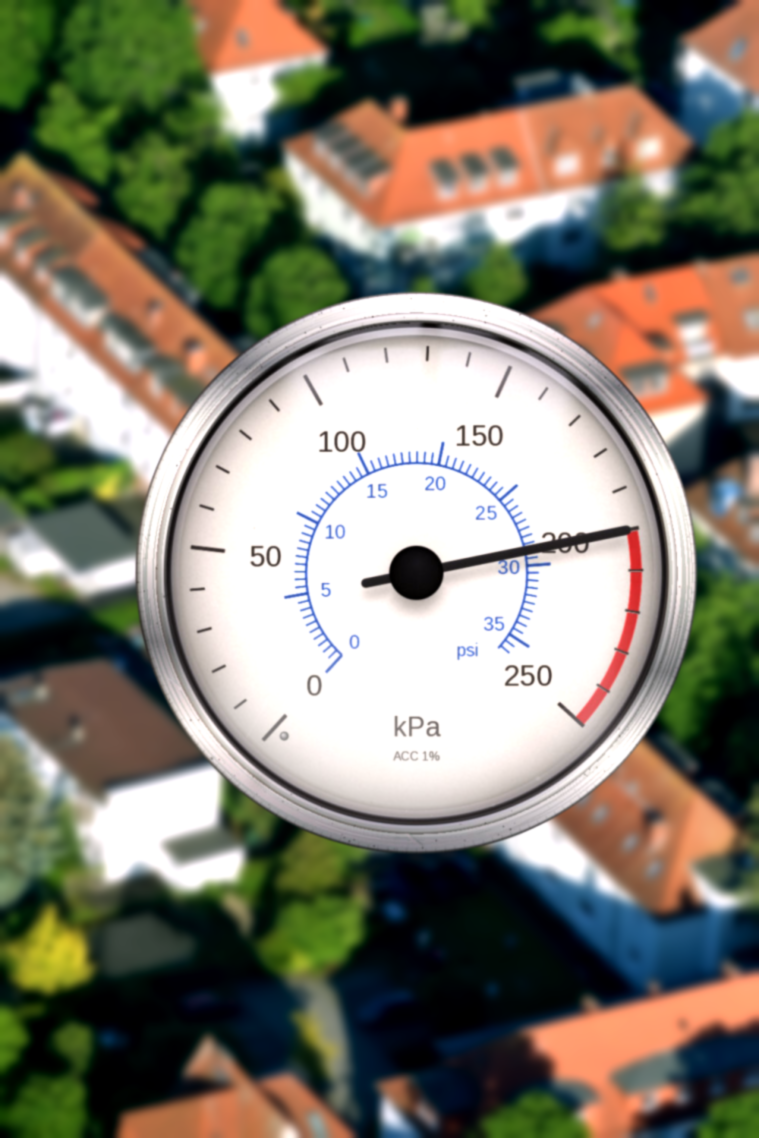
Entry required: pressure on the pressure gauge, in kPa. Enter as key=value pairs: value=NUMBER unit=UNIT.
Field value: value=200 unit=kPa
